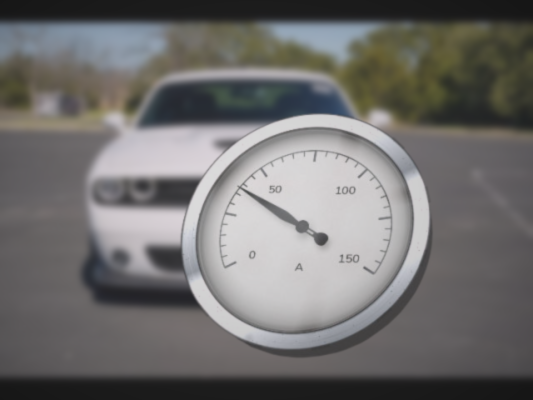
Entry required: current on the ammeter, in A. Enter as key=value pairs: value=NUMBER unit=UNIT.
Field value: value=37.5 unit=A
